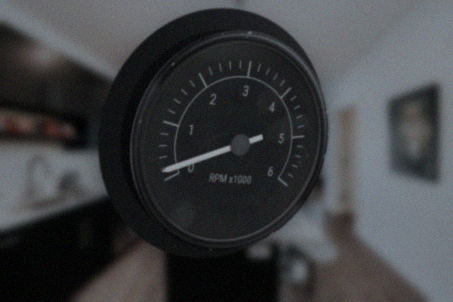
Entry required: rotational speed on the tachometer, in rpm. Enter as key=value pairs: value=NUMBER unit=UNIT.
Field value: value=200 unit=rpm
